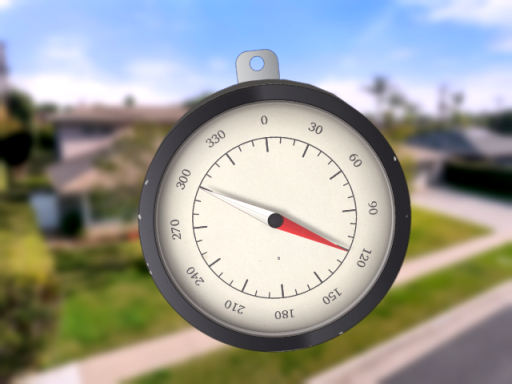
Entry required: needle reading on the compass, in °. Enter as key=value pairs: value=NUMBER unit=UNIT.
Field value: value=120 unit=°
